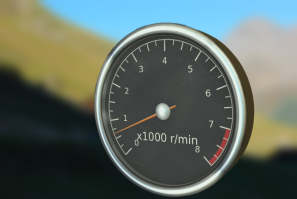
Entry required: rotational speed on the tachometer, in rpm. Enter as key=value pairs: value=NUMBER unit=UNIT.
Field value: value=625 unit=rpm
